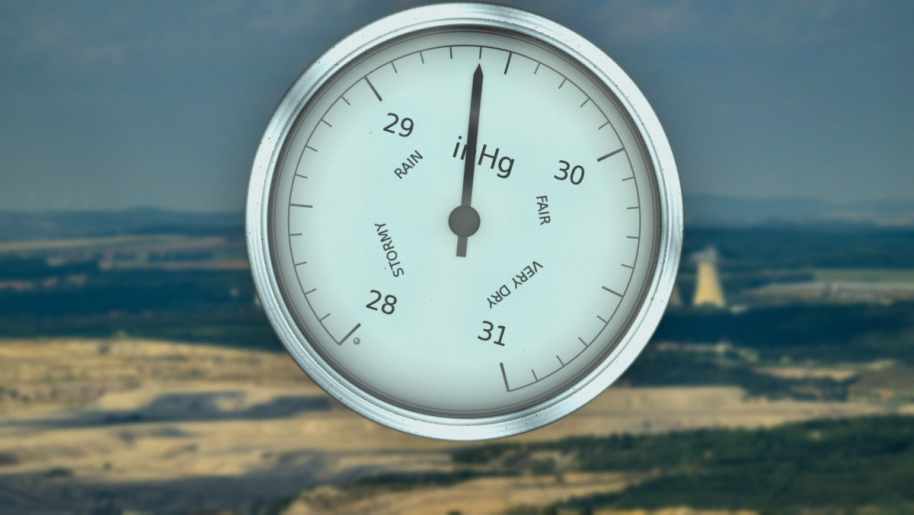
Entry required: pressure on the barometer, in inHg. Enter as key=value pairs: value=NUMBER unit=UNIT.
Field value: value=29.4 unit=inHg
